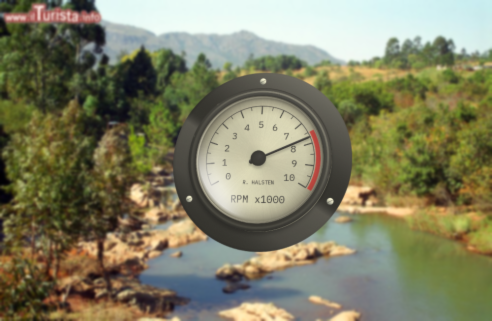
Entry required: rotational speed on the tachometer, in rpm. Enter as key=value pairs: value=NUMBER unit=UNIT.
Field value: value=7750 unit=rpm
